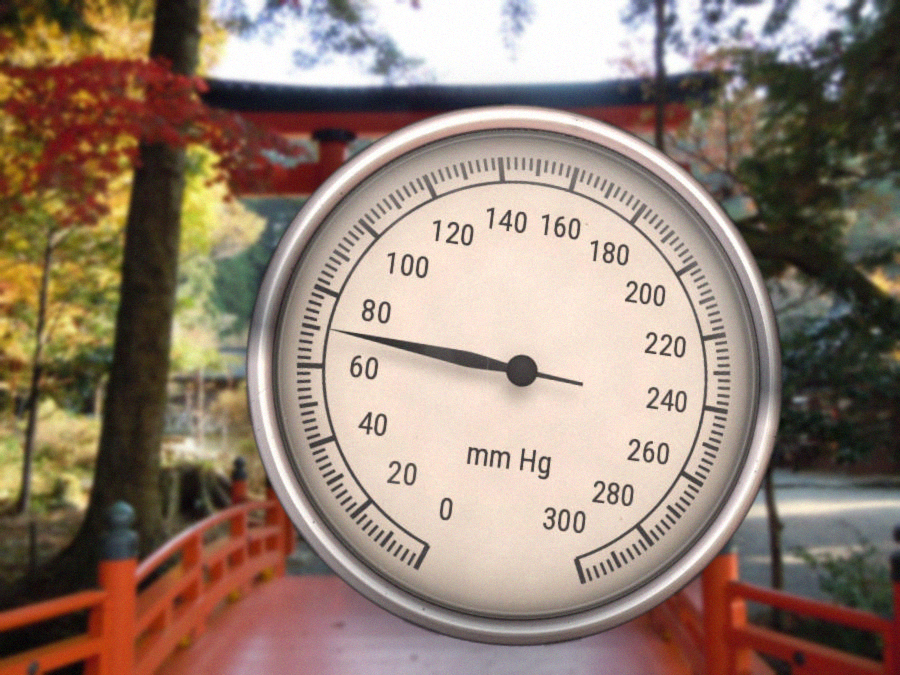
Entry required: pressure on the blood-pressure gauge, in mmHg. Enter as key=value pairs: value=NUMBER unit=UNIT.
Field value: value=70 unit=mmHg
